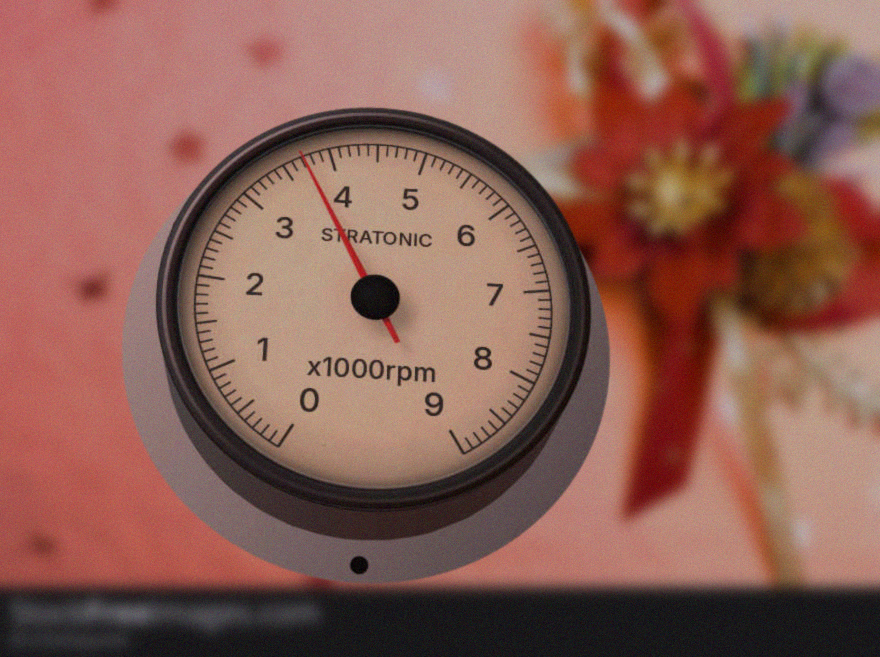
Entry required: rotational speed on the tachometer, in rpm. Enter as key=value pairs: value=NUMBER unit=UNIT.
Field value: value=3700 unit=rpm
